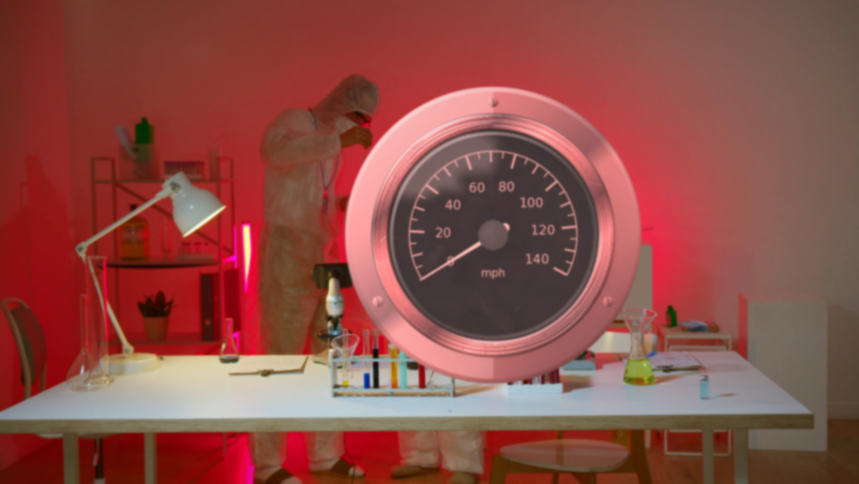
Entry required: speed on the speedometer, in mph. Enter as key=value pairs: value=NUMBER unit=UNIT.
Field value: value=0 unit=mph
